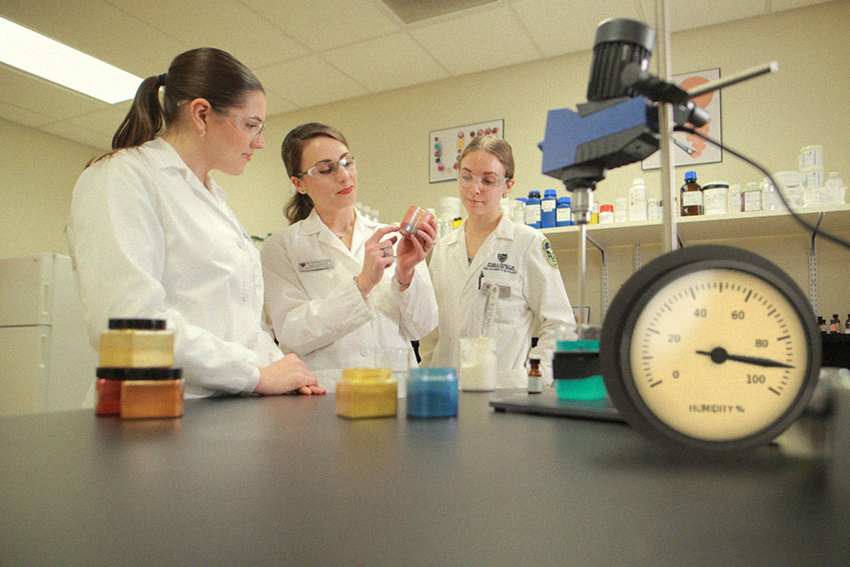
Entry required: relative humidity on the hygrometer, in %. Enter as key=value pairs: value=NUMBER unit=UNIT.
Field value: value=90 unit=%
